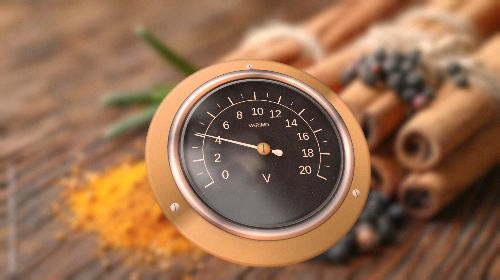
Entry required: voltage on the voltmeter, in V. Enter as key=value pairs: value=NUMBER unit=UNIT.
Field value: value=4 unit=V
